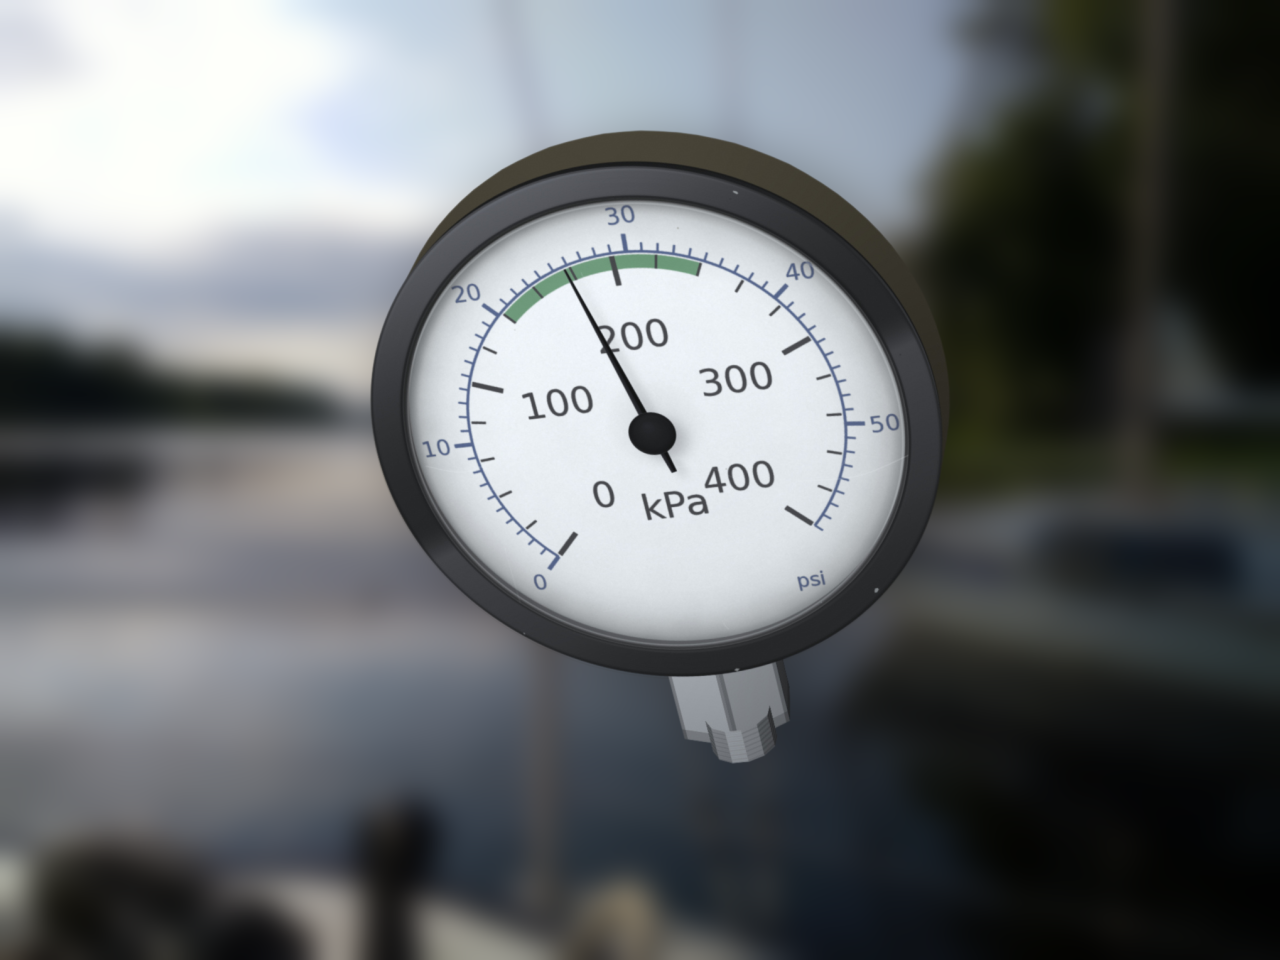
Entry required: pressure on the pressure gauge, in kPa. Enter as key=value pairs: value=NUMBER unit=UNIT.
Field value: value=180 unit=kPa
